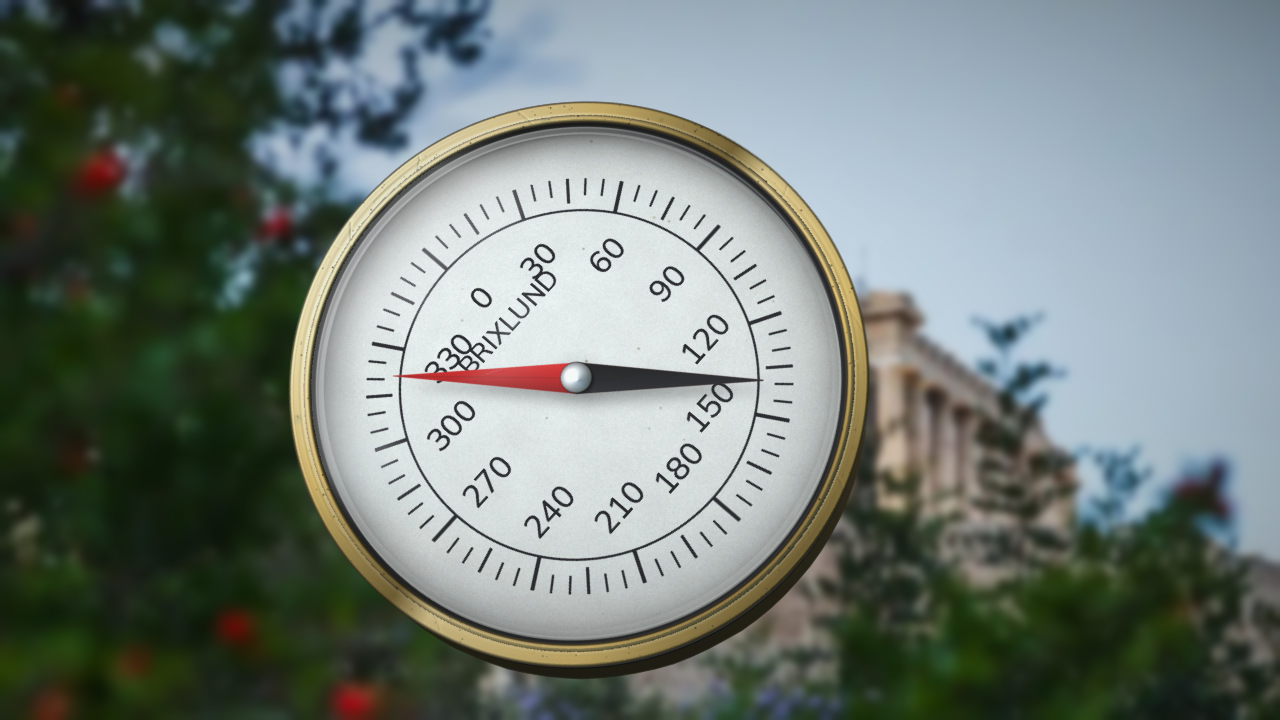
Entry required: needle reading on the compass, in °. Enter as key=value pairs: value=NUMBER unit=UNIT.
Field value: value=320 unit=°
